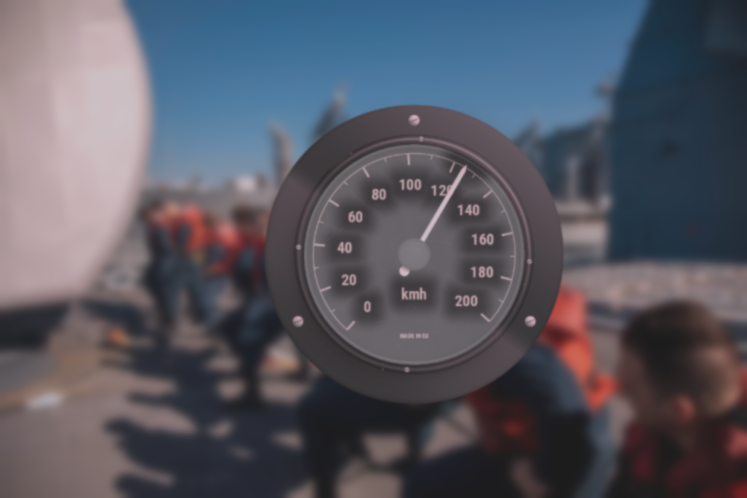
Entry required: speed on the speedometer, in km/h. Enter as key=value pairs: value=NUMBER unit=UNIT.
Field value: value=125 unit=km/h
